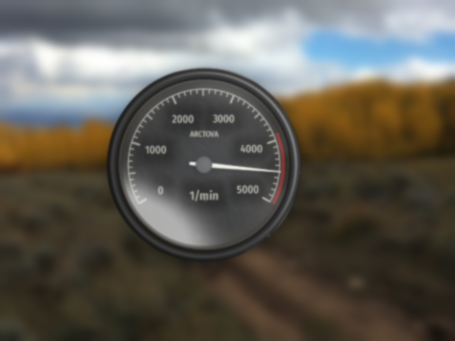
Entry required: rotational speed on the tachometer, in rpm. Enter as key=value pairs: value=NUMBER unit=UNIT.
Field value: value=4500 unit=rpm
